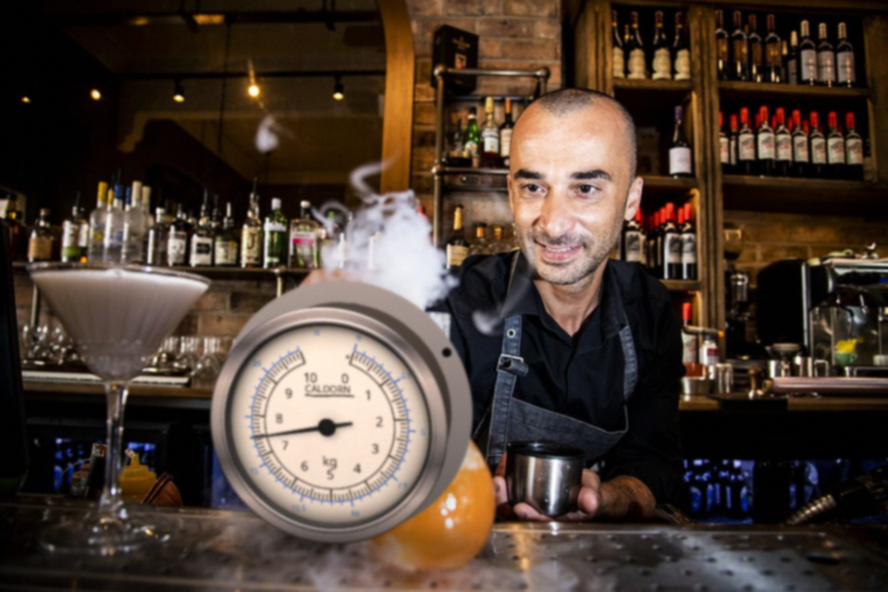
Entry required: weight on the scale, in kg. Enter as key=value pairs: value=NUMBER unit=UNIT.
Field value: value=7.5 unit=kg
